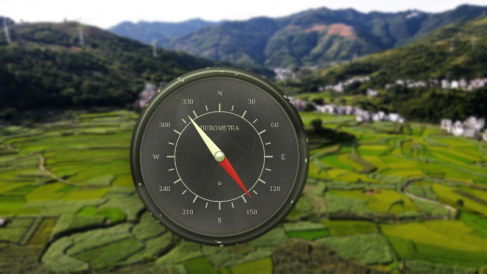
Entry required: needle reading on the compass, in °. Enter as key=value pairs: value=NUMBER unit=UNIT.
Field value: value=142.5 unit=°
